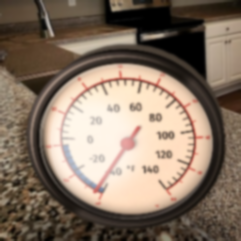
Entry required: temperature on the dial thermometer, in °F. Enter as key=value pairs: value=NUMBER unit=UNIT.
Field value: value=-36 unit=°F
